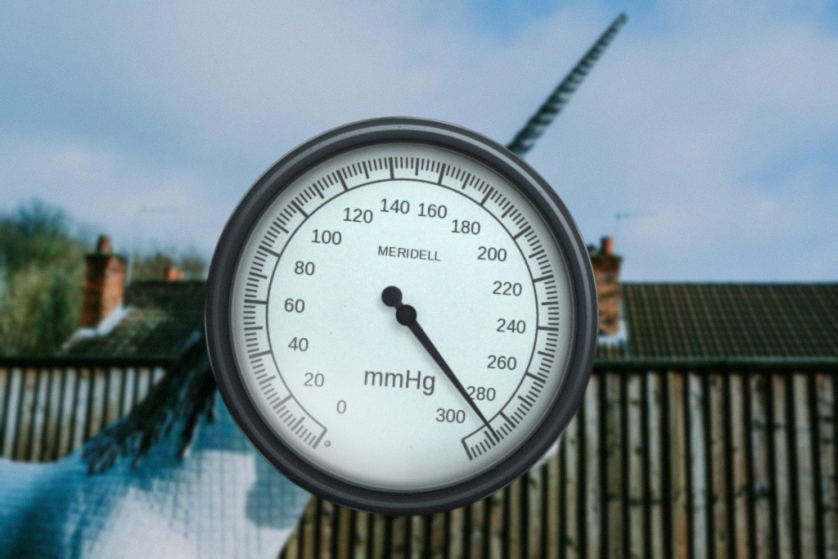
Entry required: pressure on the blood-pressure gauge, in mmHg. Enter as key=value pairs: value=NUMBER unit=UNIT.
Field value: value=288 unit=mmHg
